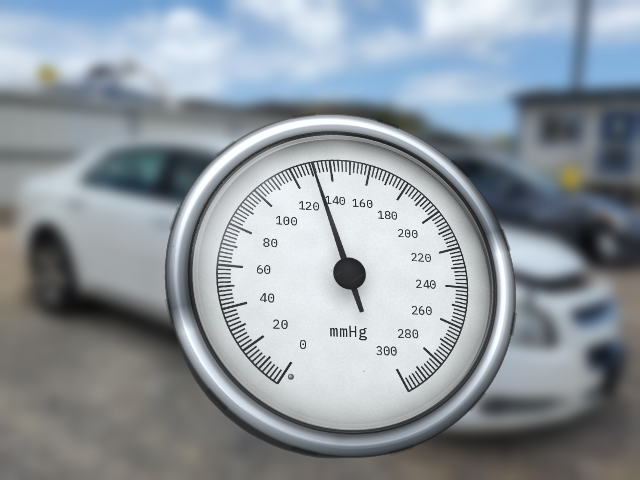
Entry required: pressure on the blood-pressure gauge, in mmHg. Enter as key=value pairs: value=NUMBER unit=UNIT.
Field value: value=130 unit=mmHg
